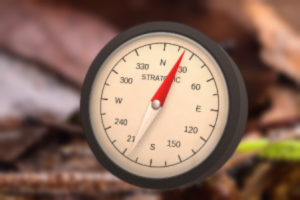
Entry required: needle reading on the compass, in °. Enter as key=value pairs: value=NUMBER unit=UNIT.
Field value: value=22.5 unit=°
